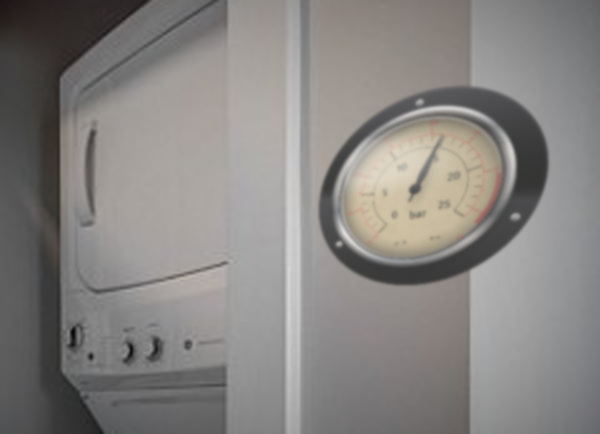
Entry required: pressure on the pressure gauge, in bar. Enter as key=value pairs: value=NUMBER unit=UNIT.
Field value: value=15 unit=bar
